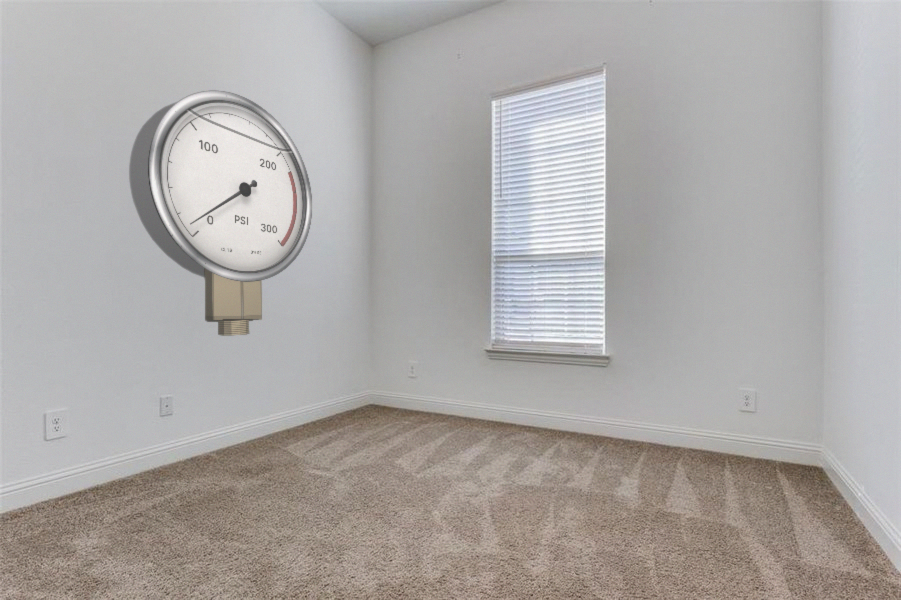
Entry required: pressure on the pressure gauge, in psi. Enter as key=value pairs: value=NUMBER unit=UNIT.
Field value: value=10 unit=psi
